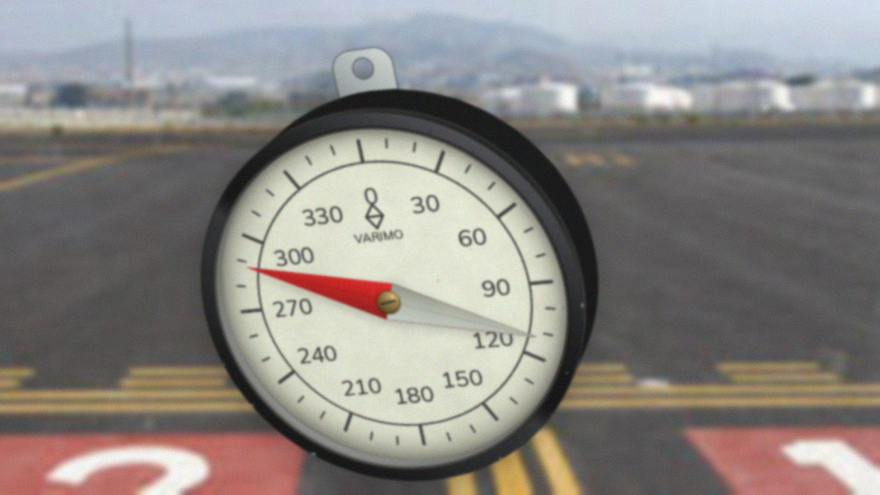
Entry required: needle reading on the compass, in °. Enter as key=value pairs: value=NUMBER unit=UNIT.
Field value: value=290 unit=°
